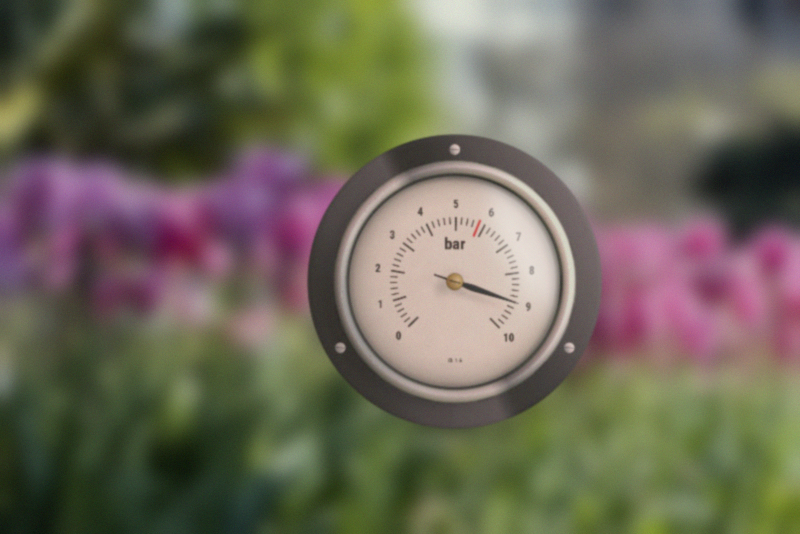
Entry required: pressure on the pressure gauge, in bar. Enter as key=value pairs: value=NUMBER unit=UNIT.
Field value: value=9 unit=bar
